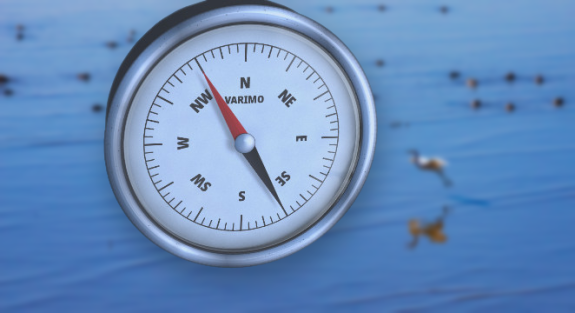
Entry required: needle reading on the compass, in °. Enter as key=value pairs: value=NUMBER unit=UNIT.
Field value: value=330 unit=°
